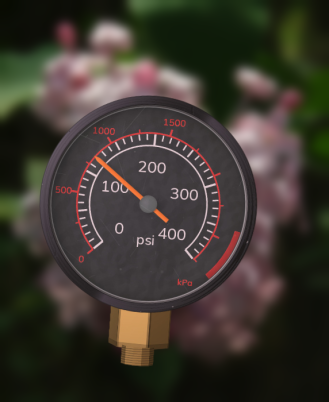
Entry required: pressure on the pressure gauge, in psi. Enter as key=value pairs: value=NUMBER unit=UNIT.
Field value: value=120 unit=psi
